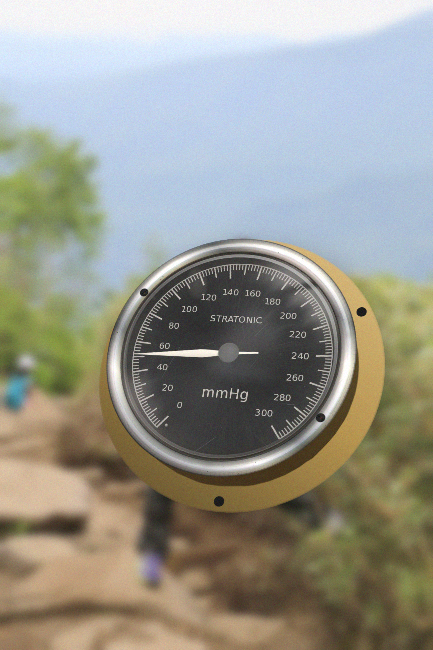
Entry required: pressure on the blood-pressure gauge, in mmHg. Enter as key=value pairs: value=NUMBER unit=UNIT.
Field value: value=50 unit=mmHg
